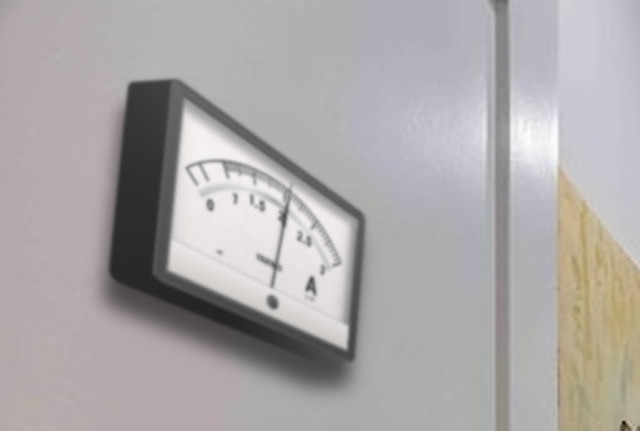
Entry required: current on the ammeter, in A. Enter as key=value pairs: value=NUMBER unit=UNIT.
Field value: value=2 unit=A
